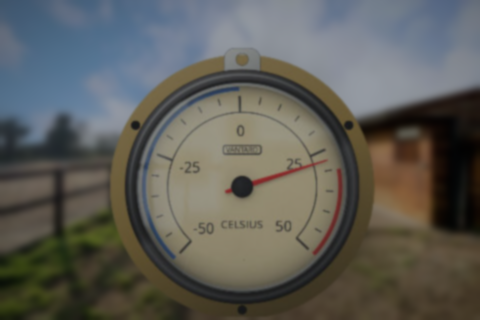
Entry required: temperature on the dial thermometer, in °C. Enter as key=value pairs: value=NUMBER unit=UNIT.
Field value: value=27.5 unit=°C
